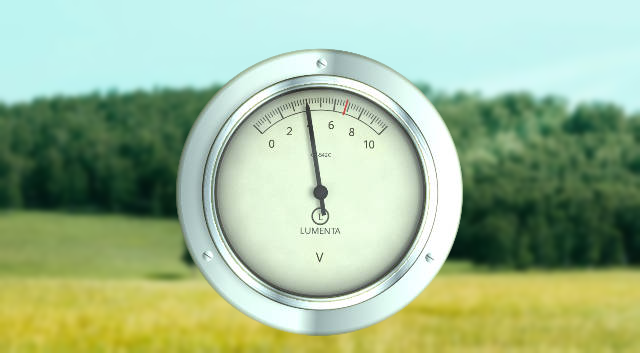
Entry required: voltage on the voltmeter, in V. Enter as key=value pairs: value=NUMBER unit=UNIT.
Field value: value=4 unit=V
